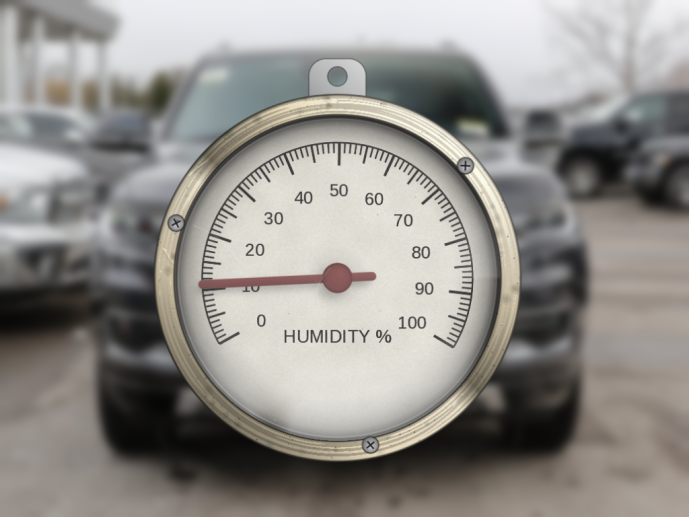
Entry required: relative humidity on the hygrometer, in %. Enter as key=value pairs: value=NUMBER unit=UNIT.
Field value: value=11 unit=%
